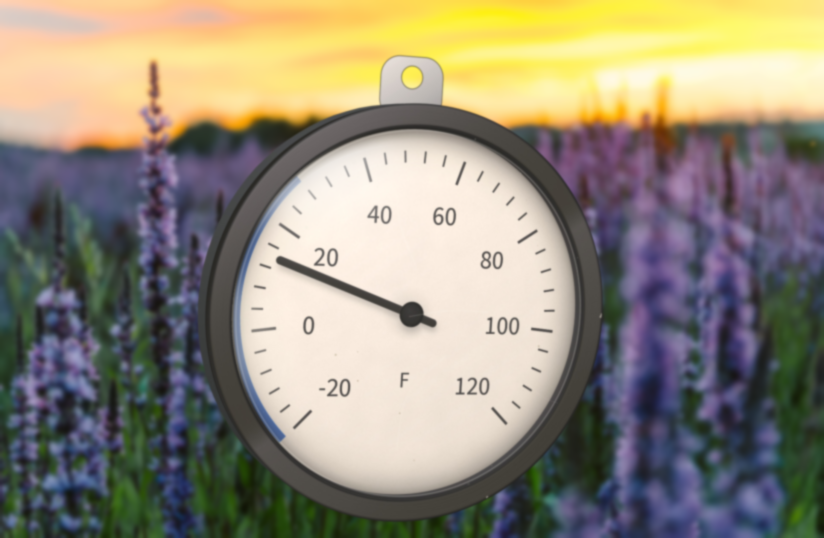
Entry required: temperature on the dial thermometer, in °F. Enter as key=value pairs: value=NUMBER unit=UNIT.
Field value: value=14 unit=°F
